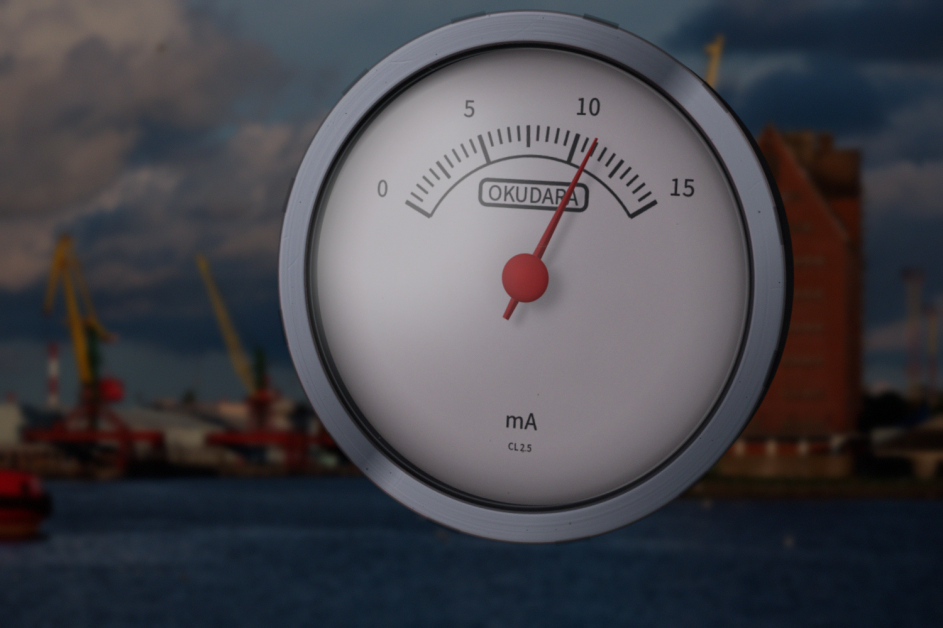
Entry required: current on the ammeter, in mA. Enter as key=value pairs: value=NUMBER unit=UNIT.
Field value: value=11 unit=mA
